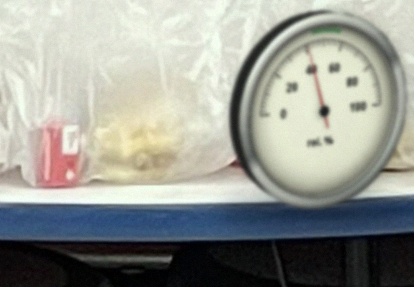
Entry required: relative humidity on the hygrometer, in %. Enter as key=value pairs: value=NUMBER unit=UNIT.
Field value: value=40 unit=%
